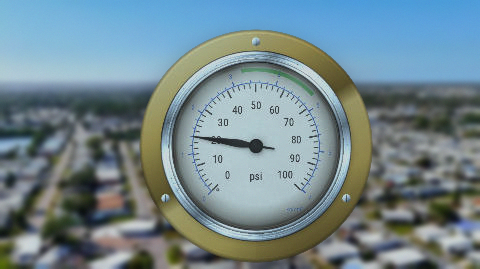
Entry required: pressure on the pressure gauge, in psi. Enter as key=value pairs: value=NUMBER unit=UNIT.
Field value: value=20 unit=psi
